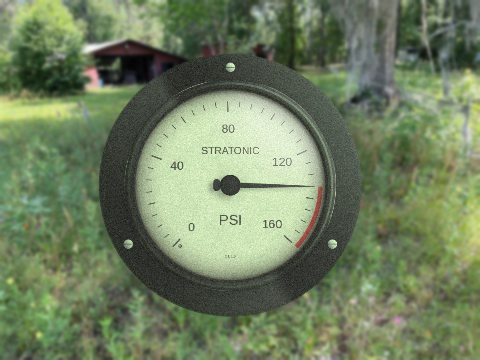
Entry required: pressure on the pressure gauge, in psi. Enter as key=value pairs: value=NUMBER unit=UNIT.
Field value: value=135 unit=psi
